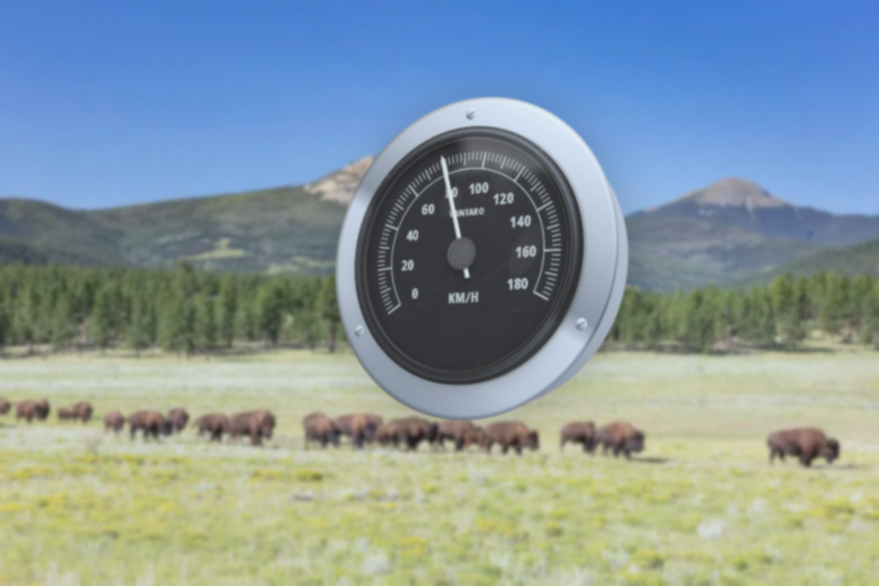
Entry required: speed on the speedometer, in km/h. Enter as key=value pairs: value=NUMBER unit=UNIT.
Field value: value=80 unit=km/h
